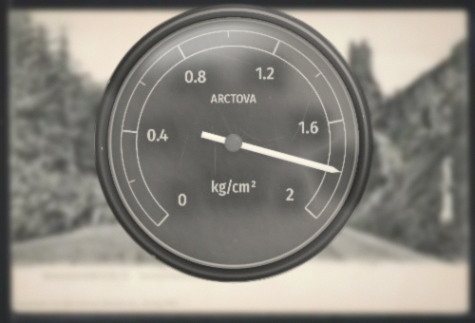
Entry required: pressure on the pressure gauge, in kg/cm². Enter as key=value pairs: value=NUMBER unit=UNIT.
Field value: value=1.8 unit=kg/cm²
